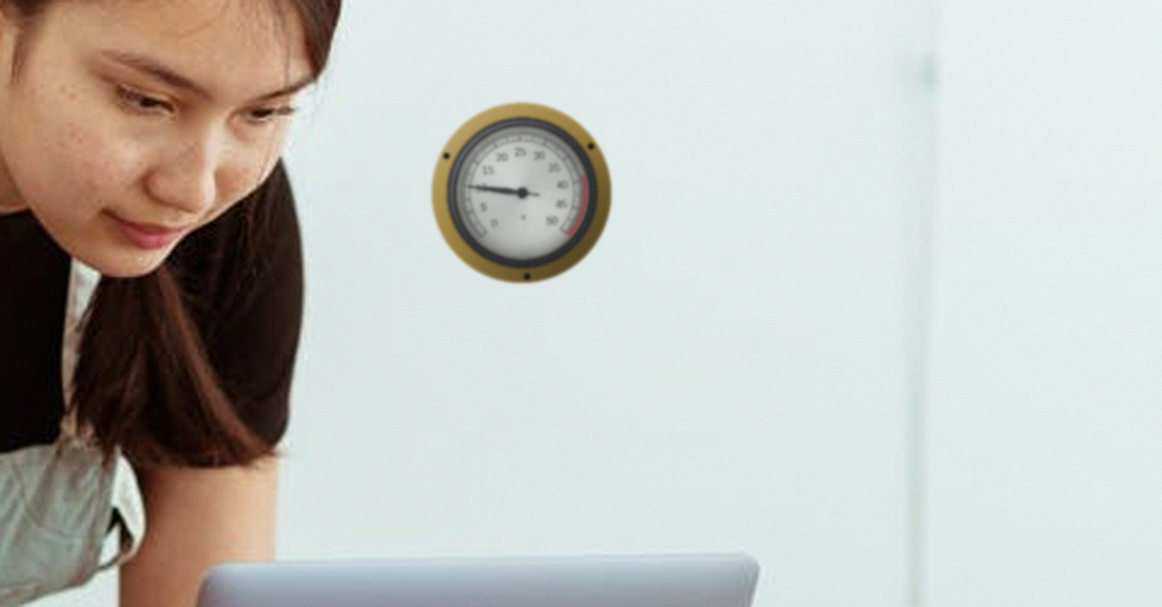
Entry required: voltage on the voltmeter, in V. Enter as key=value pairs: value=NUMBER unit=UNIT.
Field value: value=10 unit=V
